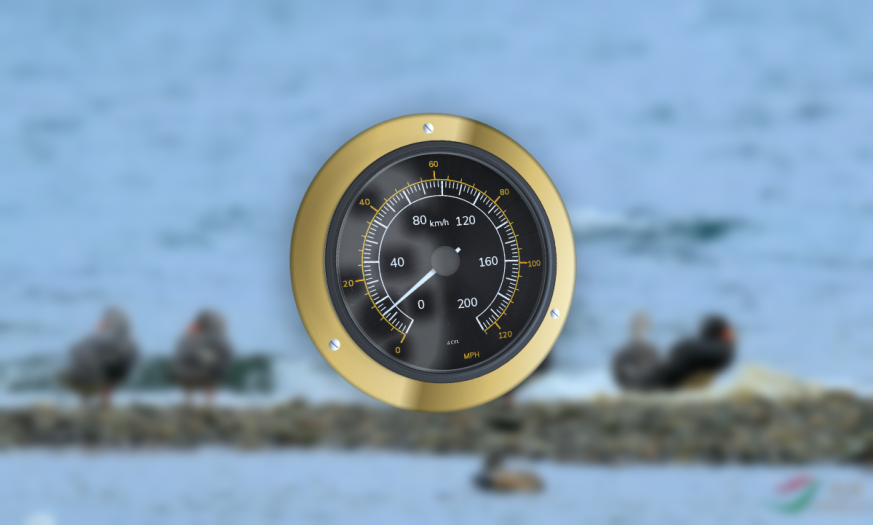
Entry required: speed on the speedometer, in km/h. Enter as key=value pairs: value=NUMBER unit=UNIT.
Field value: value=14 unit=km/h
